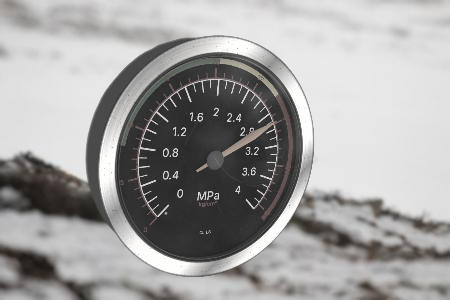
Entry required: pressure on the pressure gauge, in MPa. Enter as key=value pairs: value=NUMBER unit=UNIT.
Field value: value=2.9 unit=MPa
